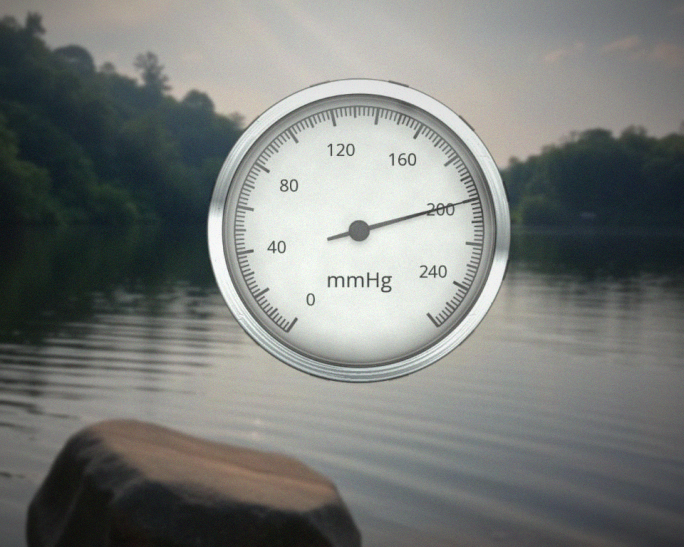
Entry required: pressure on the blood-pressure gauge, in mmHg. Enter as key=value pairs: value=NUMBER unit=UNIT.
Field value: value=200 unit=mmHg
